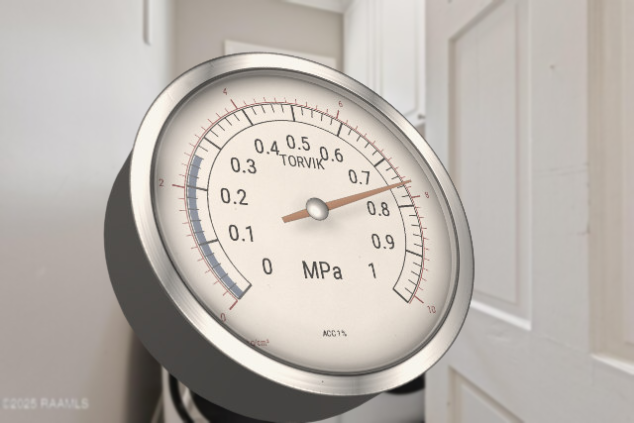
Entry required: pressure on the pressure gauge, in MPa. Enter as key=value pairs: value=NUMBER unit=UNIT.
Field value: value=0.76 unit=MPa
